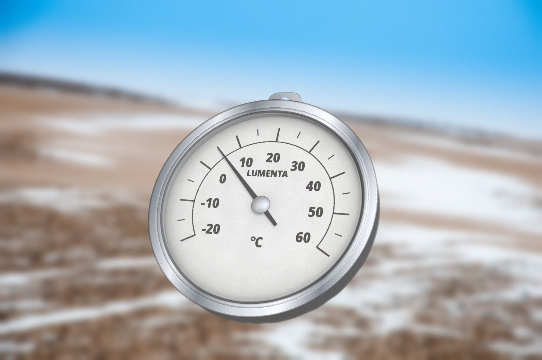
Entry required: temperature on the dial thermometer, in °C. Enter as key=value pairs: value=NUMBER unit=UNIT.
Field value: value=5 unit=°C
